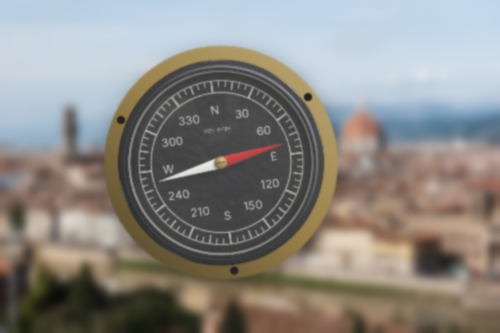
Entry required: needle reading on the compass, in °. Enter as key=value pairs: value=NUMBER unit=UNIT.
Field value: value=80 unit=°
